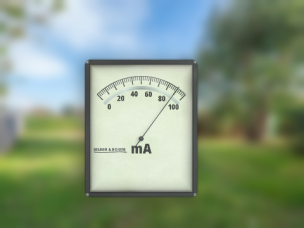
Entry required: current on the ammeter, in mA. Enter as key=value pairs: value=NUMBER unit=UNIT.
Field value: value=90 unit=mA
